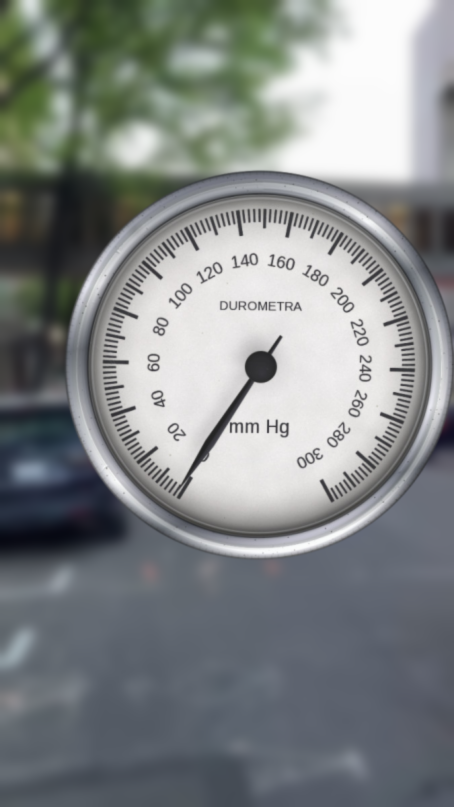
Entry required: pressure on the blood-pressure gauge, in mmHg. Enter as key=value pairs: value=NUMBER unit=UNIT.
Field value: value=2 unit=mmHg
